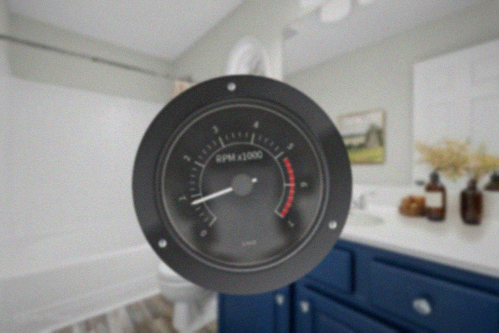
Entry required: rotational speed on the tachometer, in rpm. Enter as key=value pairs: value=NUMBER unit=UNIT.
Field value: value=800 unit=rpm
